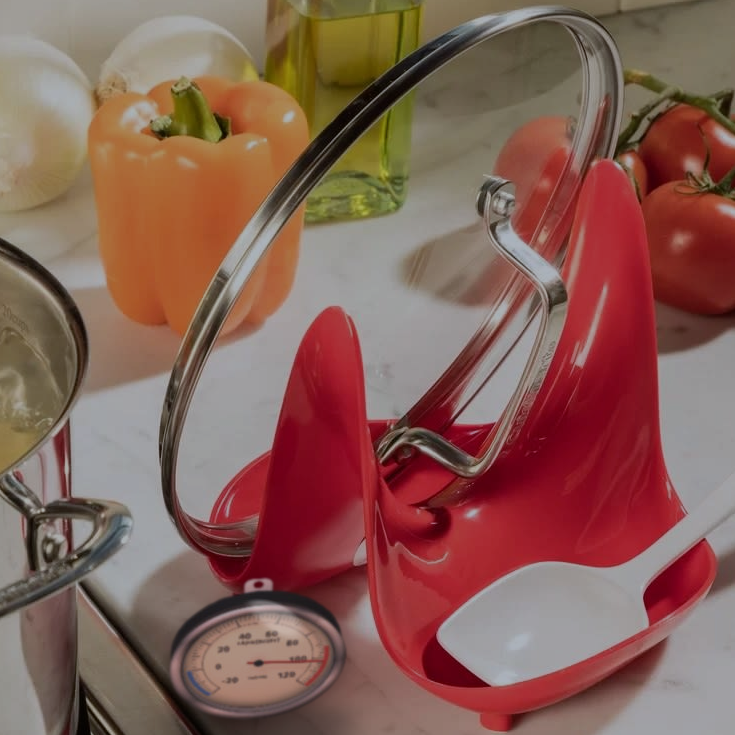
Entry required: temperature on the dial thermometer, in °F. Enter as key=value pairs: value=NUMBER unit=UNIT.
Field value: value=100 unit=°F
